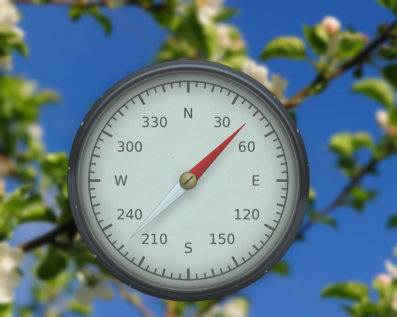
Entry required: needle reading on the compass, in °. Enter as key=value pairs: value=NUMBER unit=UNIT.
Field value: value=45 unit=°
